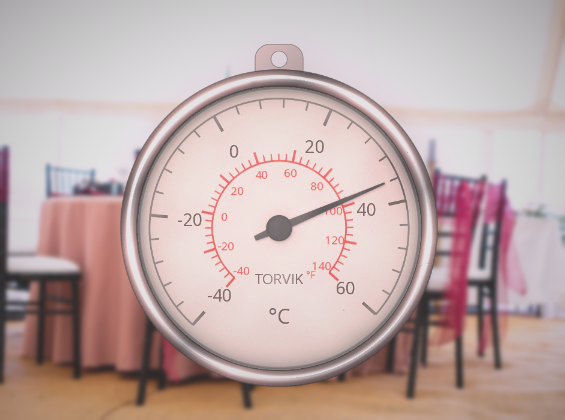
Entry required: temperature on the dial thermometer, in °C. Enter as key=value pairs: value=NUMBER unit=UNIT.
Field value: value=36 unit=°C
